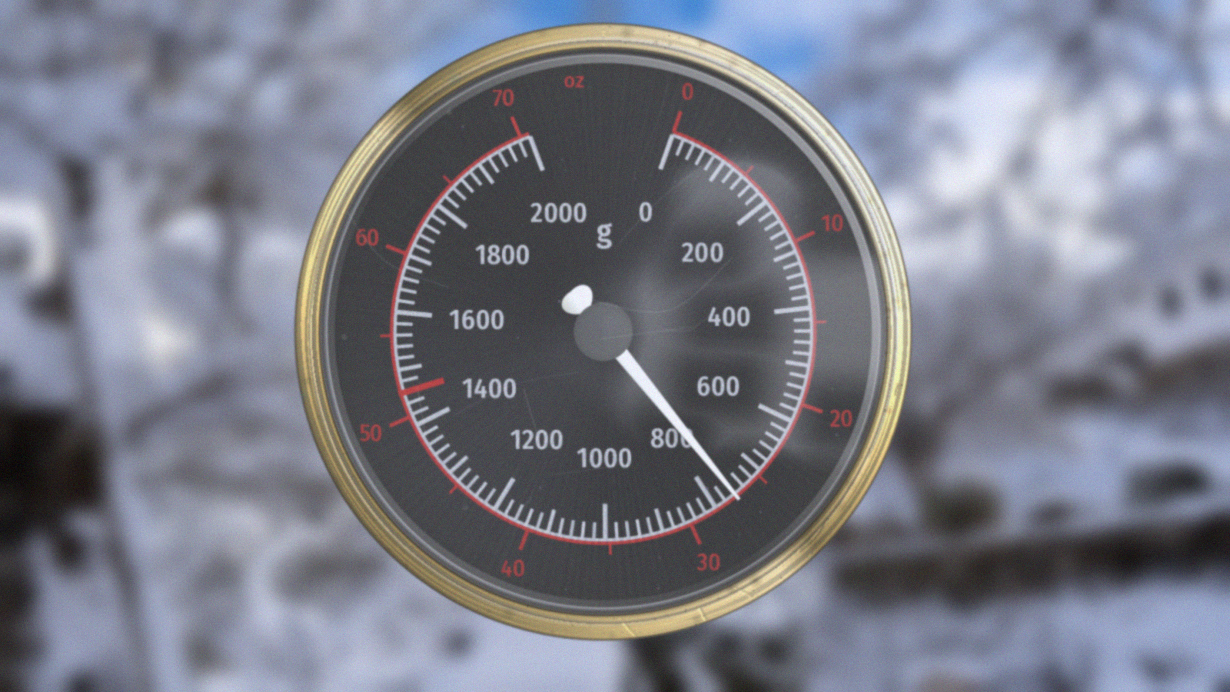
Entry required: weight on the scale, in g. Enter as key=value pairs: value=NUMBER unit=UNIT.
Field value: value=760 unit=g
